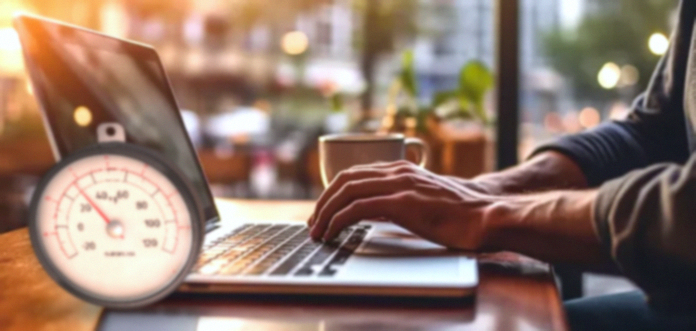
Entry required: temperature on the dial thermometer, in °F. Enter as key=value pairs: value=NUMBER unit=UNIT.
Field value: value=30 unit=°F
